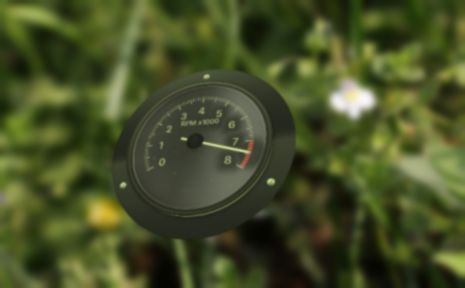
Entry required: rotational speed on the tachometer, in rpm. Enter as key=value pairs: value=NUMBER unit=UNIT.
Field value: value=7500 unit=rpm
